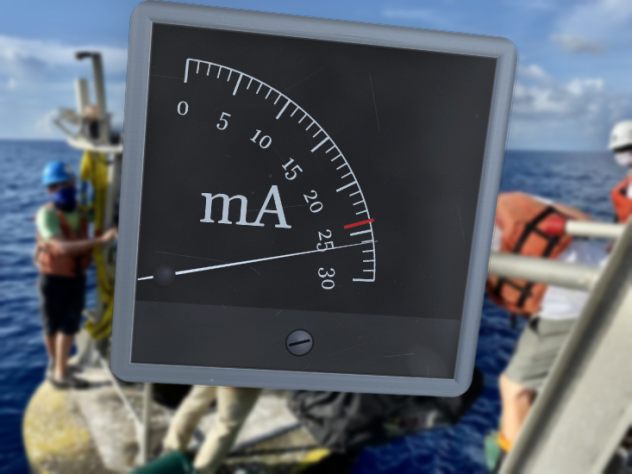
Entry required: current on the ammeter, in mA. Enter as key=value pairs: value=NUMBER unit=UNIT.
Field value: value=26 unit=mA
